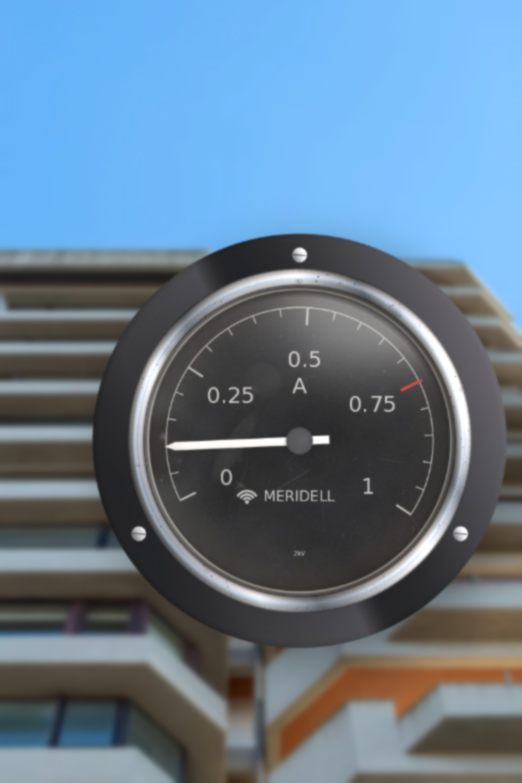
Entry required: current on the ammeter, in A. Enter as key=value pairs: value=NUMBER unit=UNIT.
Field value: value=0.1 unit=A
